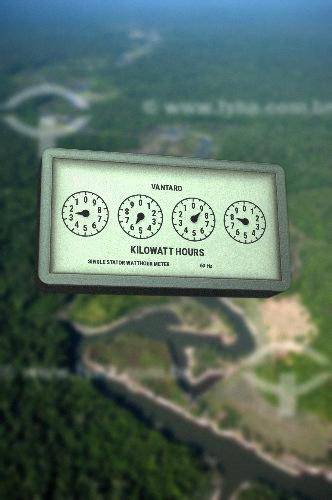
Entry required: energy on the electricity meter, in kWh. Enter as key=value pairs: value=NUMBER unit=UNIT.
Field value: value=2588 unit=kWh
